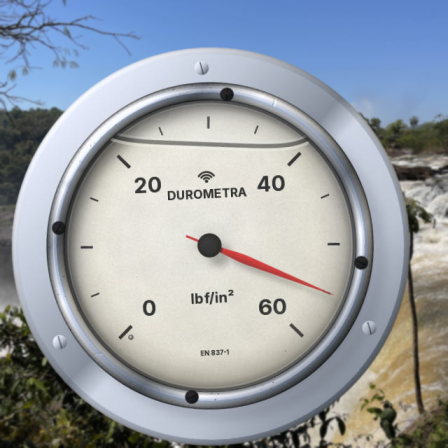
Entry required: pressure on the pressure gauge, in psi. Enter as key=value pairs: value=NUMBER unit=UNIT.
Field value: value=55 unit=psi
